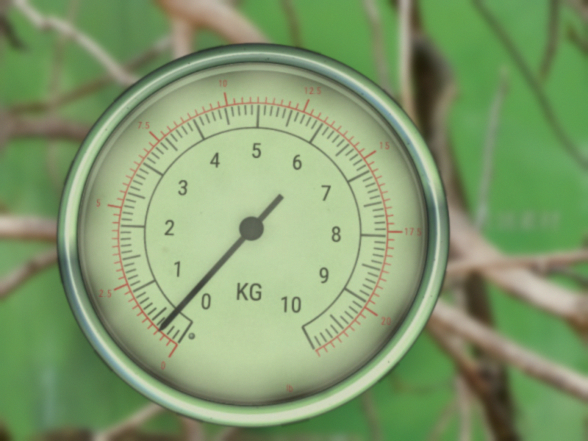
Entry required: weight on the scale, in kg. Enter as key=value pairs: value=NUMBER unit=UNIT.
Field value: value=0.3 unit=kg
